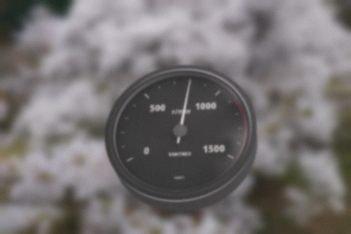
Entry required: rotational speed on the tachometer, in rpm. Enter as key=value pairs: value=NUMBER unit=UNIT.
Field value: value=800 unit=rpm
